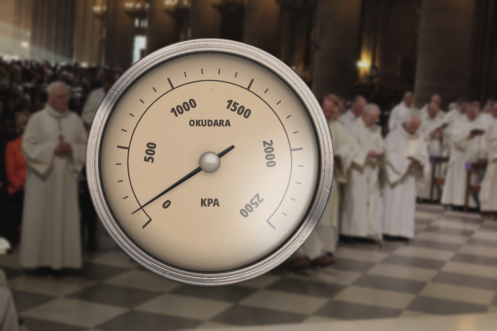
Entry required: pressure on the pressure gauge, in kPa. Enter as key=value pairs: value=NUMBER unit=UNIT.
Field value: value=100 unit=kPa
